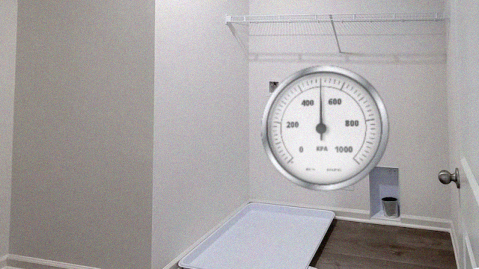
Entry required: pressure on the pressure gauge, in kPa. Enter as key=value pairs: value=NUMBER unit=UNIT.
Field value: value=500 unit=kPa
